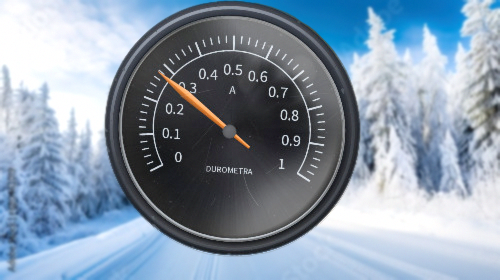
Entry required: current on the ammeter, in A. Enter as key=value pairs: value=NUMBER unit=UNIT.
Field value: value=0.28 unit=A
